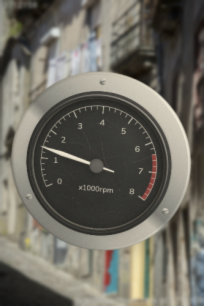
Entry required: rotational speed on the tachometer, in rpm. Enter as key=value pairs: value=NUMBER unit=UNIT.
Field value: value=1400 unit=rpm
